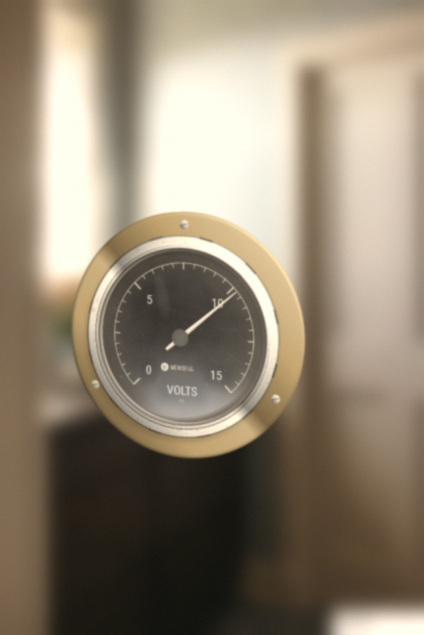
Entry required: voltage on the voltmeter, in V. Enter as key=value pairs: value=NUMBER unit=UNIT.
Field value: value=10.25 unit=V
